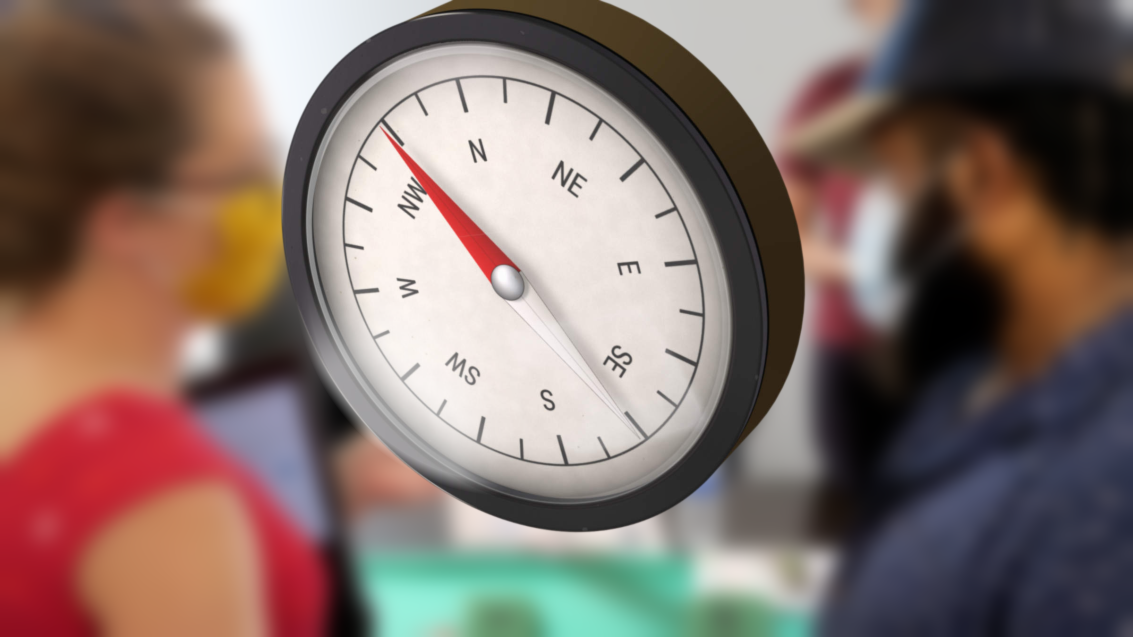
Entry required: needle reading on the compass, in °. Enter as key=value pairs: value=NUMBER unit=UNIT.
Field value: value=330 unit=°
